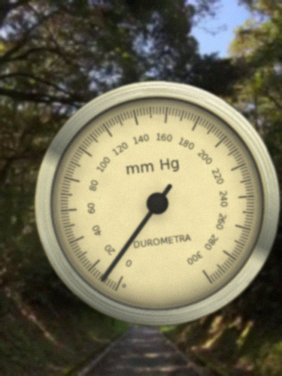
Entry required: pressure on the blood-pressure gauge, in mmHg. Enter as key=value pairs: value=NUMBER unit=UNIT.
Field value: value=10 unit=mmHg
